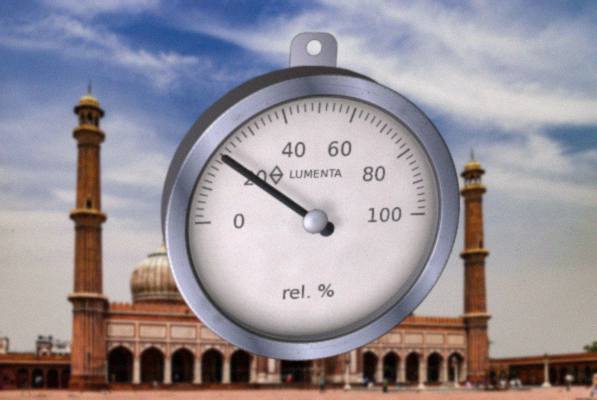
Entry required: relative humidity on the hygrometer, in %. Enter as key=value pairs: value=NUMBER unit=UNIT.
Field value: value=20 unit=%
